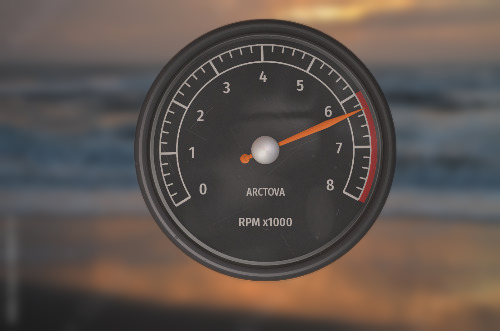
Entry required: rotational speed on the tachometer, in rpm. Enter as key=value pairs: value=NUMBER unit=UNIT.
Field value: value=6300 unit=rpm
